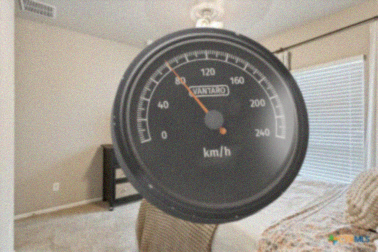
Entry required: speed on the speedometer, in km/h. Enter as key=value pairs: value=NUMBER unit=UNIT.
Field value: value=80 unit=km/h
